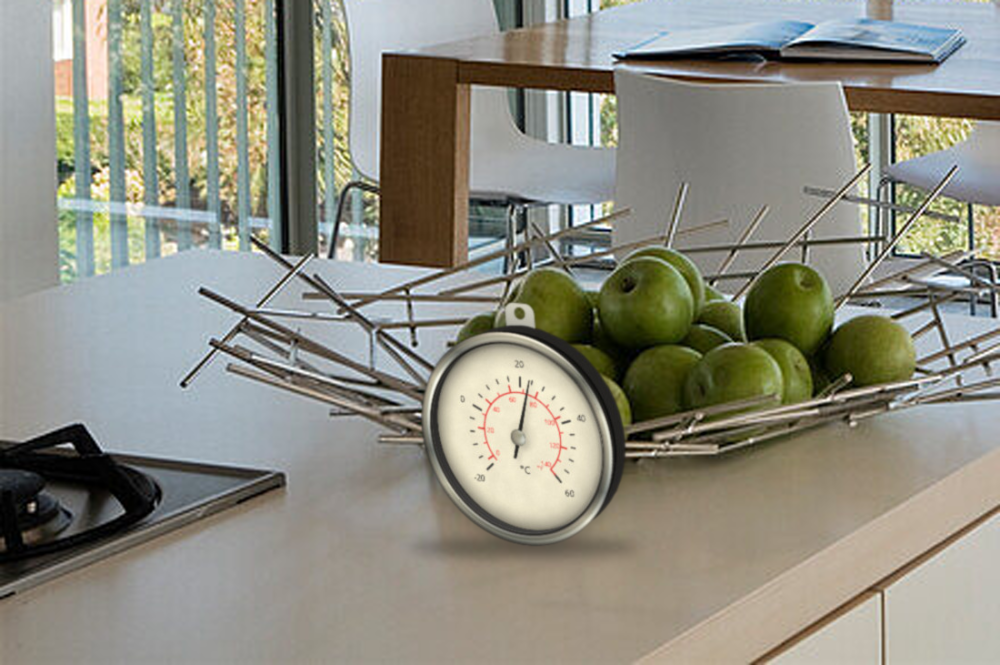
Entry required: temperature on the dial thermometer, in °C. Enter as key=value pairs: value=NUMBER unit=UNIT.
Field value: value=24 unit=°C
